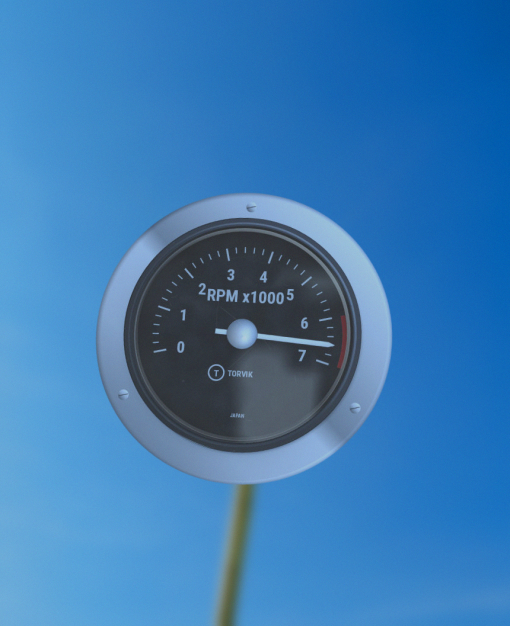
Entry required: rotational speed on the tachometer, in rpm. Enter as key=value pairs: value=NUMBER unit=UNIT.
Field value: value=6600 unit=rpm
